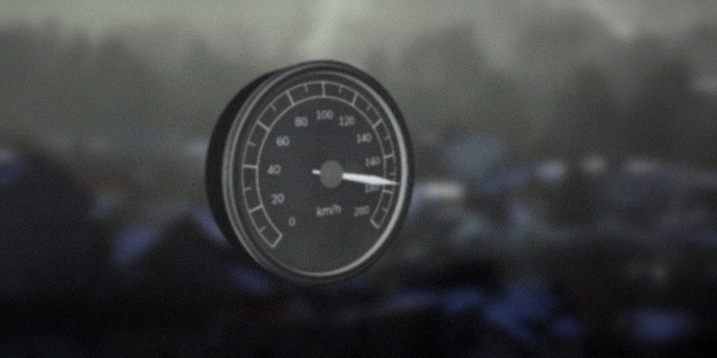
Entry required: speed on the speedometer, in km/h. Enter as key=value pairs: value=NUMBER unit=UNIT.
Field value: value=175 unit=km/h
